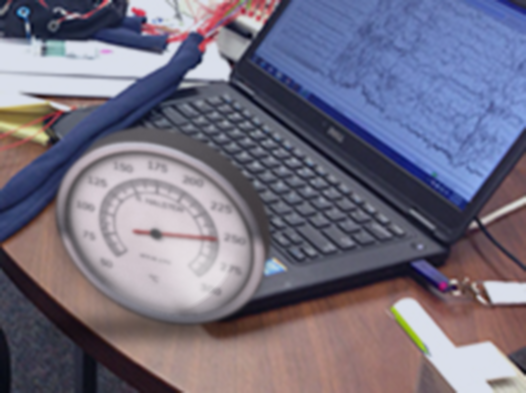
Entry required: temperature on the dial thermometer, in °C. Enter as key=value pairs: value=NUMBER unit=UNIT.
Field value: value=250 unit=°C
